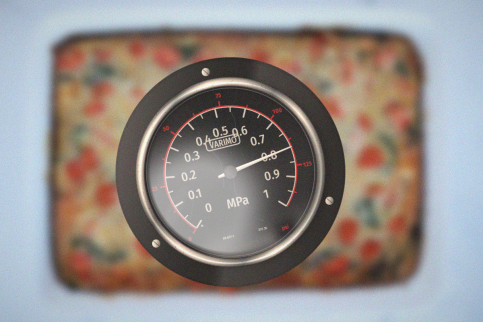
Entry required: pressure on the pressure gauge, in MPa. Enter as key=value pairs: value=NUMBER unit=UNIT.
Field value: value=0.8 unit=MPa
